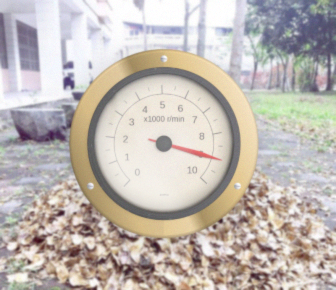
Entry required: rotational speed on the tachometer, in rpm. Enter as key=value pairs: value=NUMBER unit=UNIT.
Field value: value=9000 unit=rpm
